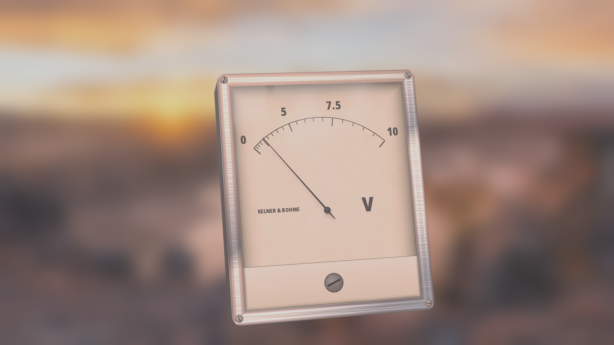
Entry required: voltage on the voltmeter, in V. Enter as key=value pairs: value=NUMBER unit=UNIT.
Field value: value=2.5 unit=V
